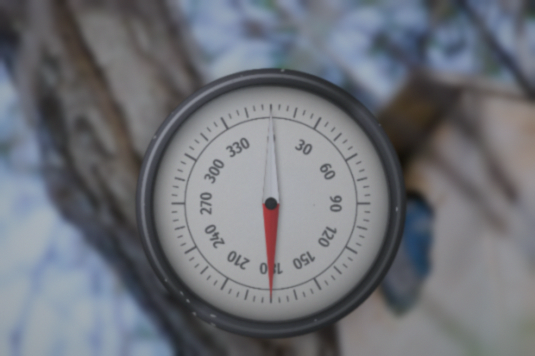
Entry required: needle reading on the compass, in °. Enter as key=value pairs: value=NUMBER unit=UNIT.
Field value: value=180 unit=°
